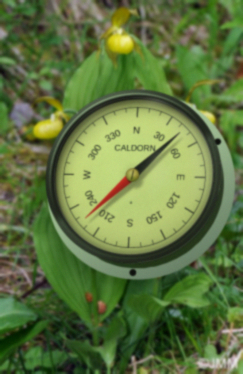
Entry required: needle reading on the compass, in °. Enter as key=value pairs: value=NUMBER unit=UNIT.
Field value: value=225 unit=°
